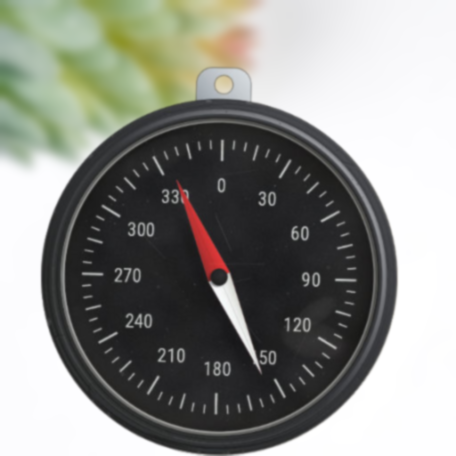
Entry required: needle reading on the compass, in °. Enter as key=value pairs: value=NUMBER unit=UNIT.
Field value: value=335 unit=°
